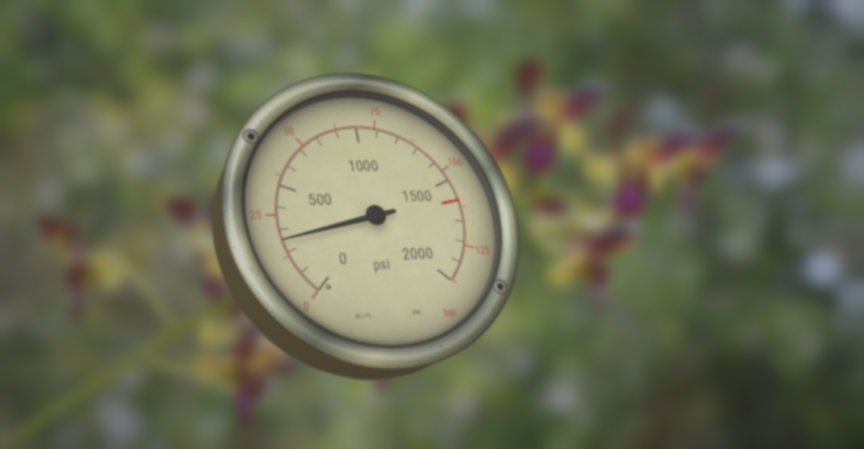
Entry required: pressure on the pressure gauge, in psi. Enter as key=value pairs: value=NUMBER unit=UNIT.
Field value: value=250 unit=psi
